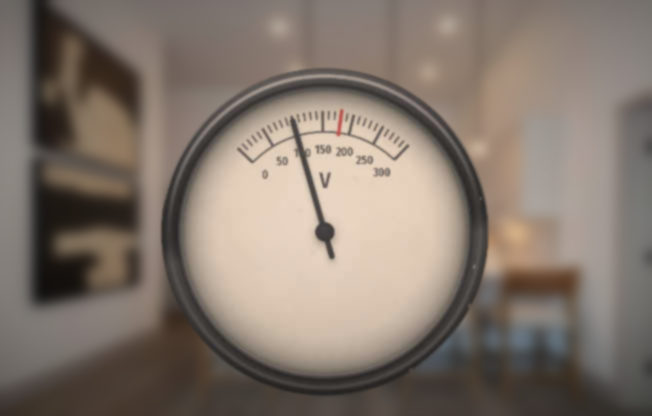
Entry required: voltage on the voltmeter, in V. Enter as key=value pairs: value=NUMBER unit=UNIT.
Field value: value=100 unit=V
